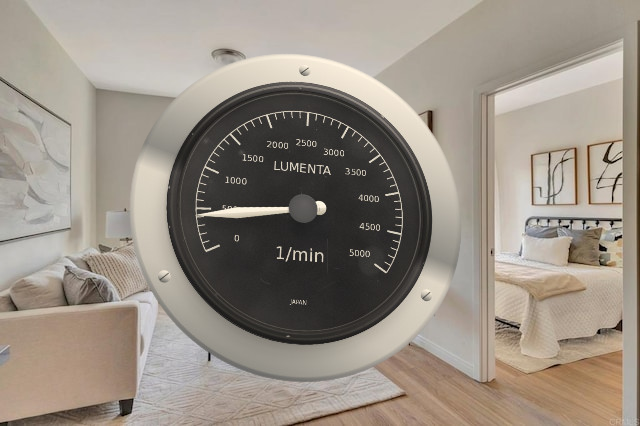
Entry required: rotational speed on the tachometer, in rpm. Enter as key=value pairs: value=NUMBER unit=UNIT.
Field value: value=400 unit=rpm
